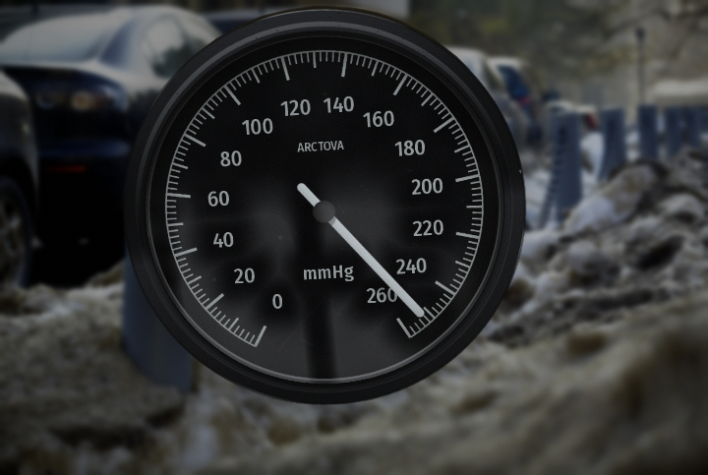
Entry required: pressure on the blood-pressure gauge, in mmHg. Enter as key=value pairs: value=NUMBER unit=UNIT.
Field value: value=252 unit=mmHg
